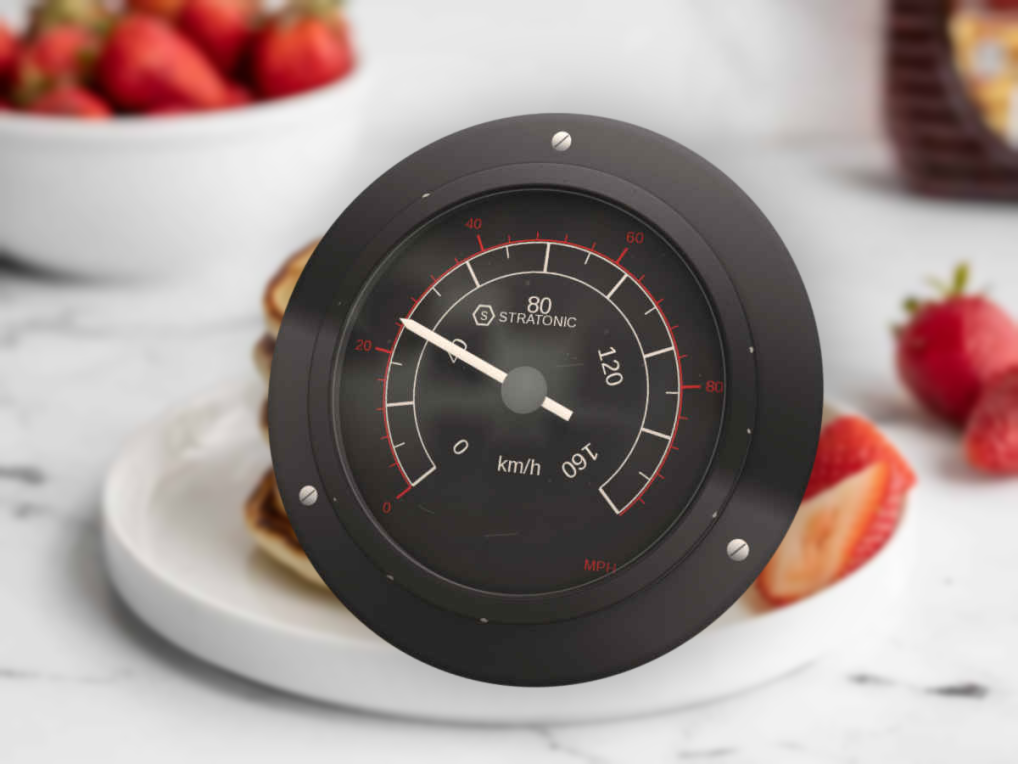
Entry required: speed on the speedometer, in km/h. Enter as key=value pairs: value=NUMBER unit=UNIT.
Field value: value=40 unit=km/h
